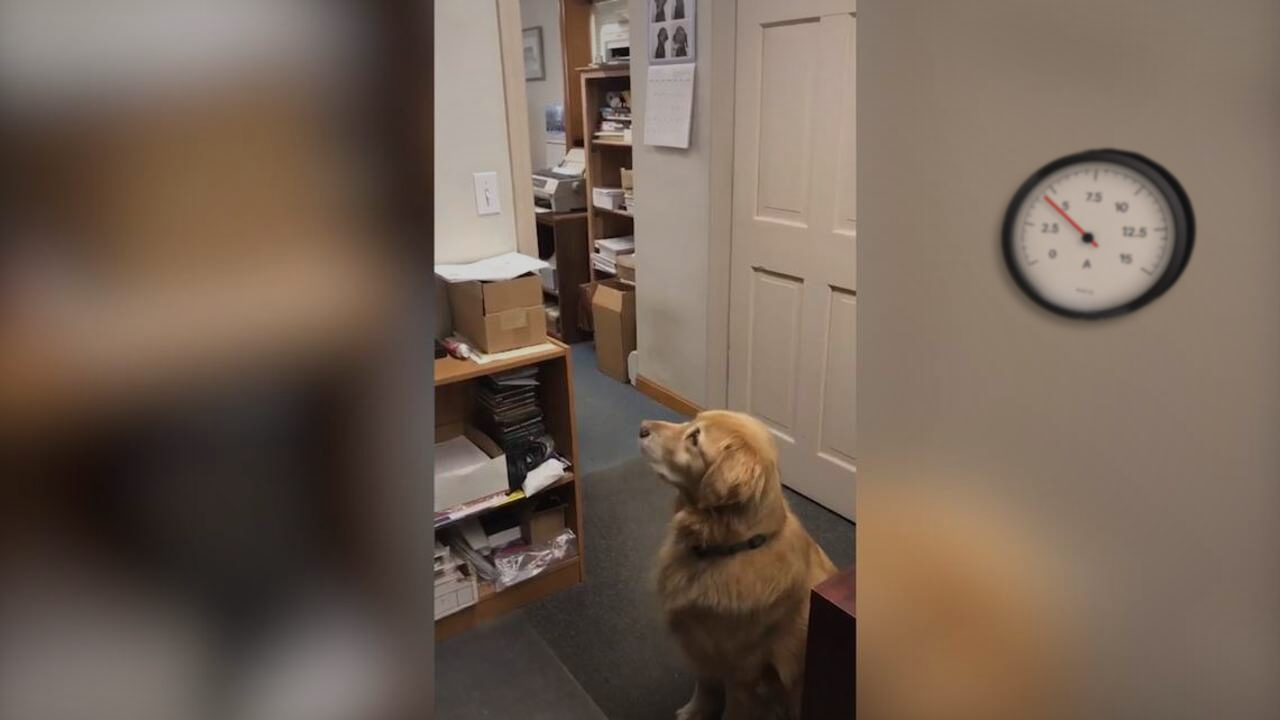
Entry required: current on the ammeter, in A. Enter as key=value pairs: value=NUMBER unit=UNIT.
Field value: value=4.5 unit=A
